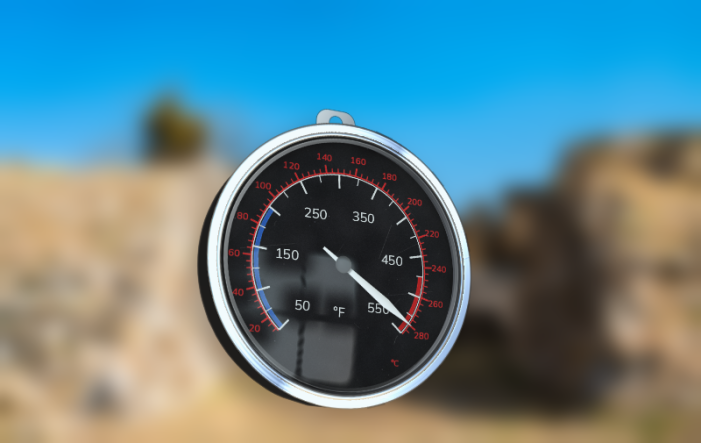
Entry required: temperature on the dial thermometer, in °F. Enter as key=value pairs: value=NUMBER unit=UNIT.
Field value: value=537.5 unit=°F
